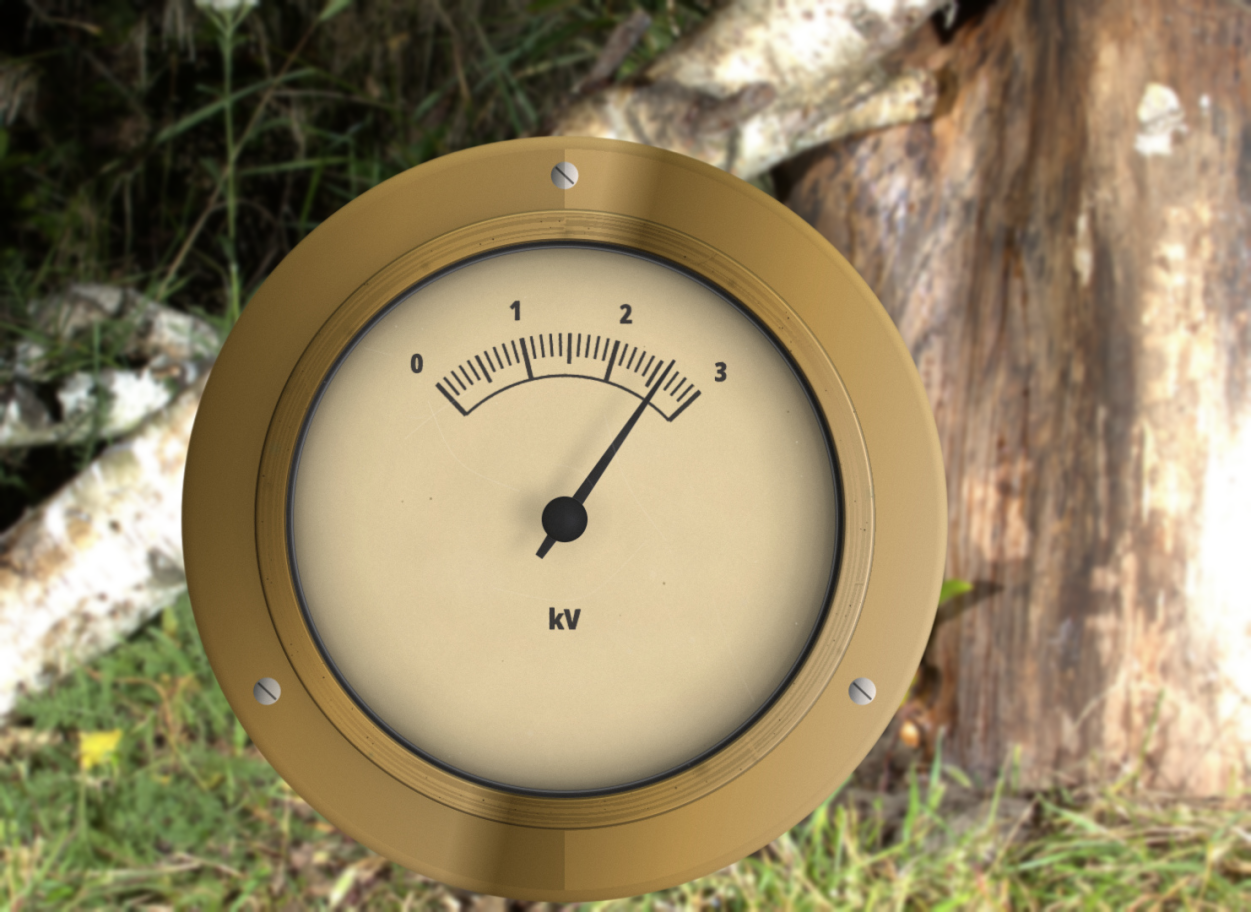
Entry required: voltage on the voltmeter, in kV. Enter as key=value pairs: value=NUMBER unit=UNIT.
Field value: value=2.6 unit=kV
